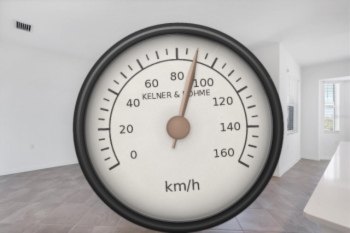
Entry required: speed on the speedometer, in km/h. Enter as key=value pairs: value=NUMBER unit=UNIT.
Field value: value=90 unit=km/h
